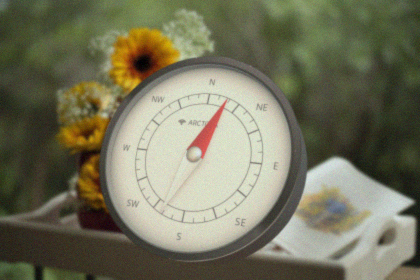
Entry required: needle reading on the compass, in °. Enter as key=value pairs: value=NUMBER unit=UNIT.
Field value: value=20 unit=°
